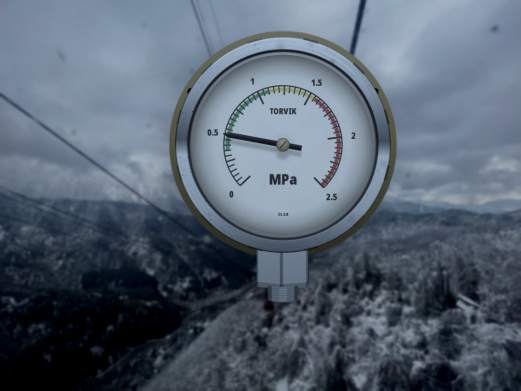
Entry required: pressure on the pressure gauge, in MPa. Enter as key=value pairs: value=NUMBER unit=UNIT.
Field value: value=0.5 unit=MPa
